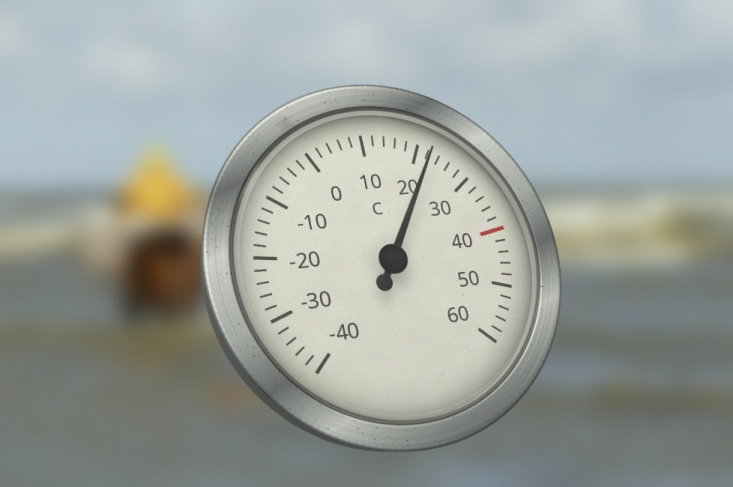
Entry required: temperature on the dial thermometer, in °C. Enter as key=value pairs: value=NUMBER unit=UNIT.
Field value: value=22 unit=°C
